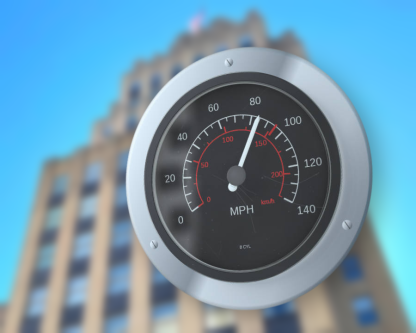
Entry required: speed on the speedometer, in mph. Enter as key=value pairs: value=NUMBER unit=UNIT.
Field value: value=85 unit=mph
